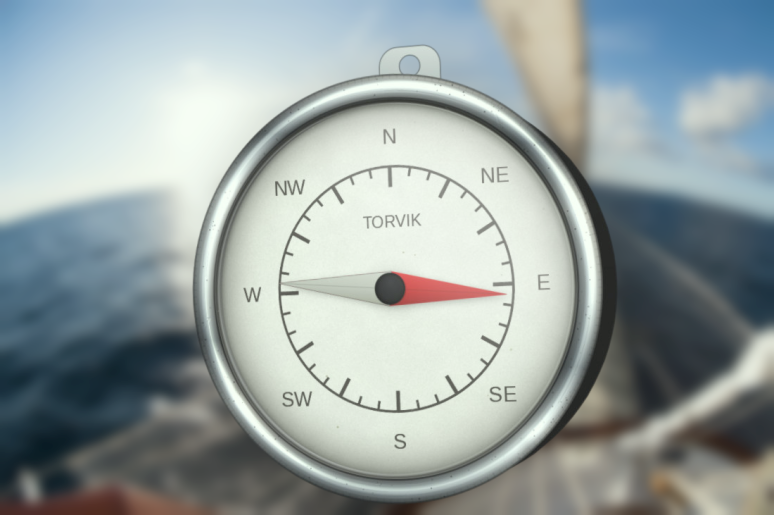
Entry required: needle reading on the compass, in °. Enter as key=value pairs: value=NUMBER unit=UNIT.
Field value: value=95 unit=°
